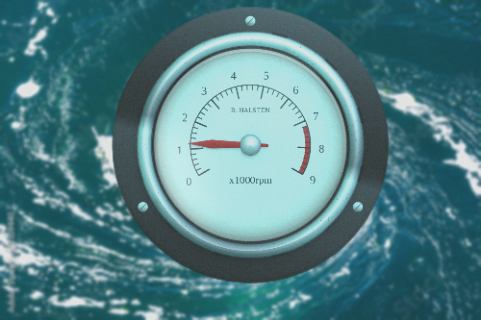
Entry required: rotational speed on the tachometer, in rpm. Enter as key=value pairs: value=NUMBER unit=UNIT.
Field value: value=1200 unit=rpm
